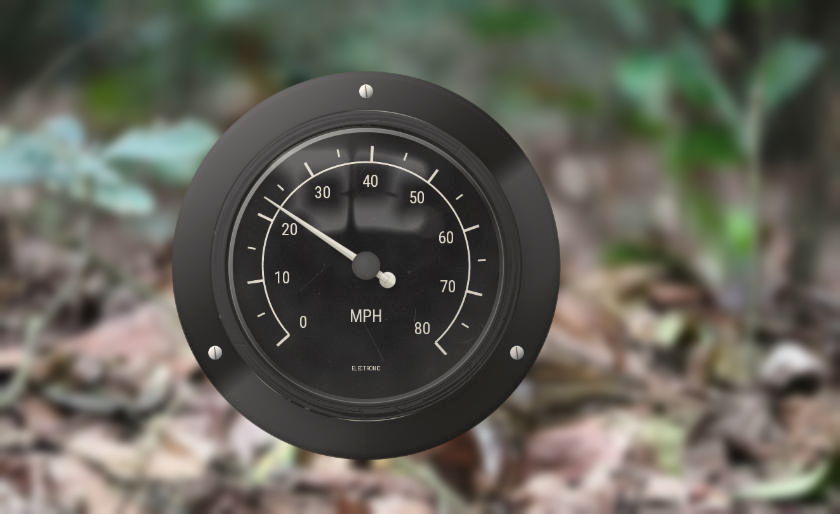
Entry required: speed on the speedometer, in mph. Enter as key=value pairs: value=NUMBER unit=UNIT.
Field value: value=22.5 unit=mph
